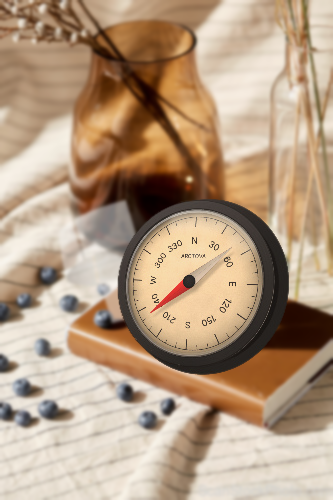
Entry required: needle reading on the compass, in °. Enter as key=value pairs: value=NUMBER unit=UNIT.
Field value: value=230 unit=°
